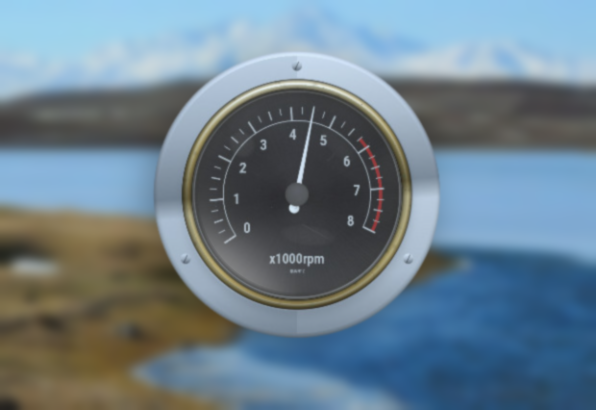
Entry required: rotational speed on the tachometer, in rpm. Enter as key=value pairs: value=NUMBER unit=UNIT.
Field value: value=4500 unit=rpm
